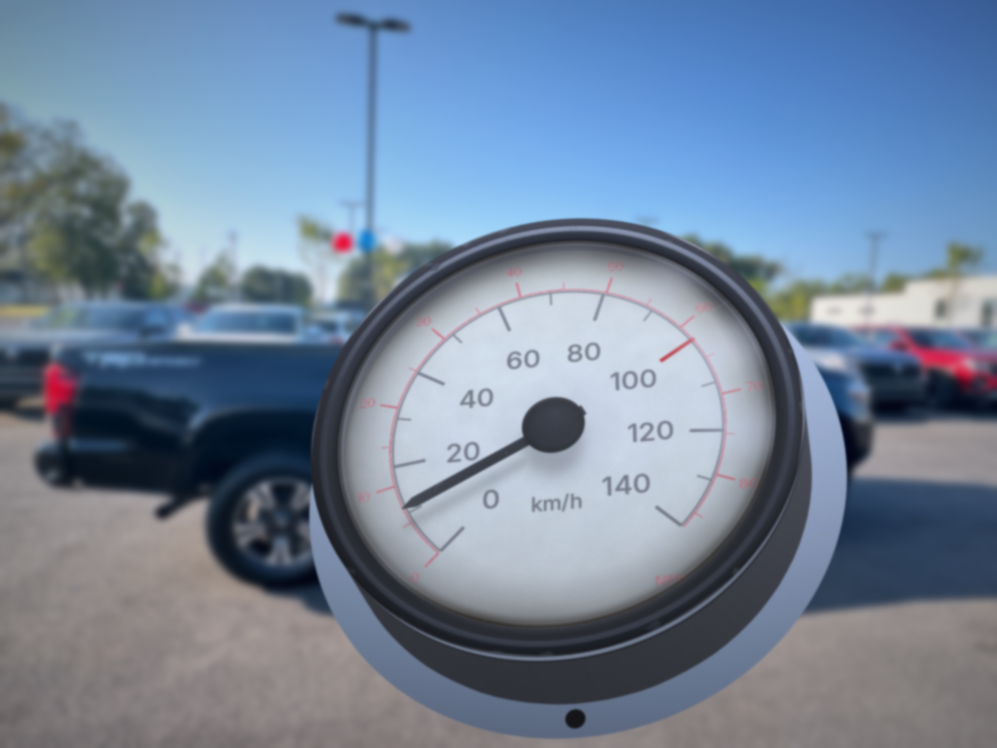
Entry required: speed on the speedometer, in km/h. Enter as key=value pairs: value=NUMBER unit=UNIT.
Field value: value=10 unit=km/h
